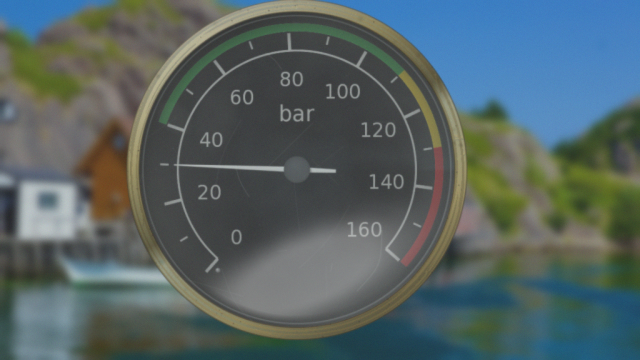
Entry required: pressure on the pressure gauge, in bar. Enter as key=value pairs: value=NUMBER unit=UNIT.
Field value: value=30 unit=bar
